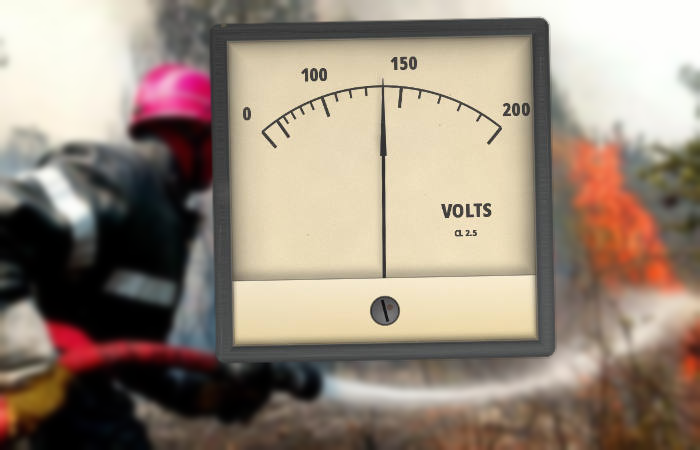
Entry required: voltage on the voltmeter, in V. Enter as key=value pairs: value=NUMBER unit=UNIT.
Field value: value=140 unit=V
